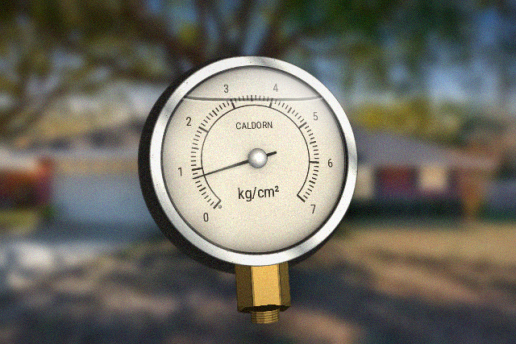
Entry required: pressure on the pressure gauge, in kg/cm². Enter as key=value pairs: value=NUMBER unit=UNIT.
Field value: value=0.8 unit=kg/cm²
